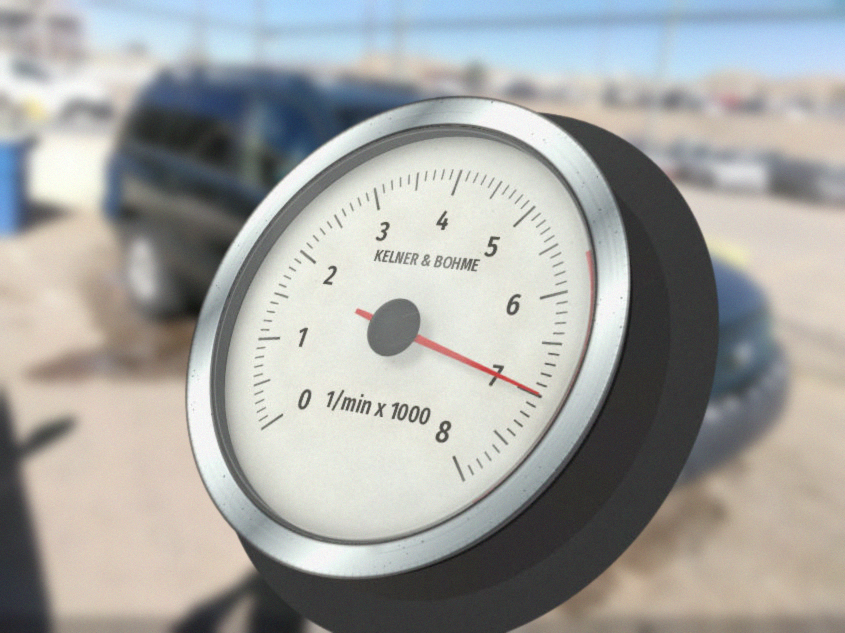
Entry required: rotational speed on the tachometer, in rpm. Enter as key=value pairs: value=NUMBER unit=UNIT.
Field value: value=7000 unit=rpm
